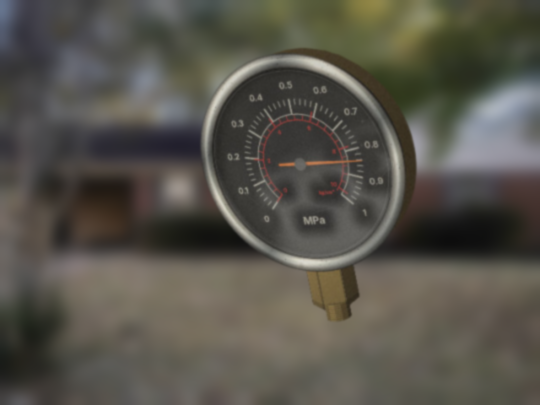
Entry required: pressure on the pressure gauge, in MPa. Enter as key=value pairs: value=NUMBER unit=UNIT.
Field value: value=0.84 unit=MPa
